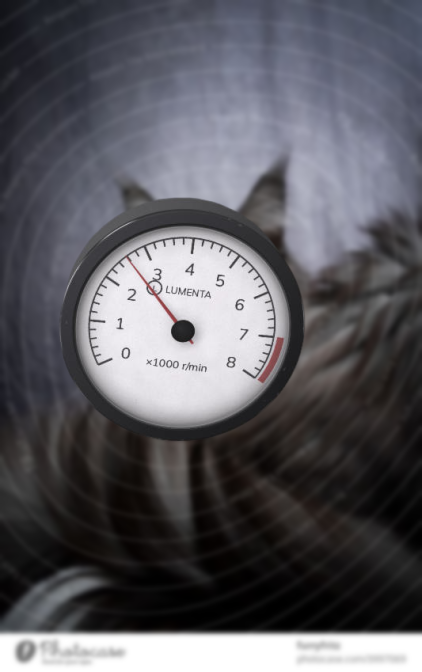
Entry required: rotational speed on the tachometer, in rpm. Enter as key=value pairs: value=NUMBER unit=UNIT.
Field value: value=2600 unit=rpm
